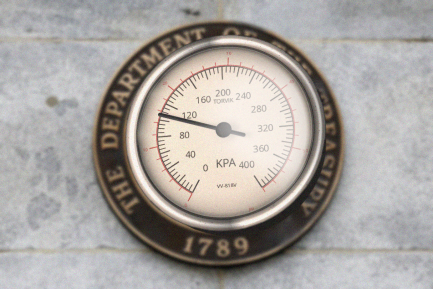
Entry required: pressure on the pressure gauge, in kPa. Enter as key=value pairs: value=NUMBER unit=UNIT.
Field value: value=105 unit=kPa
